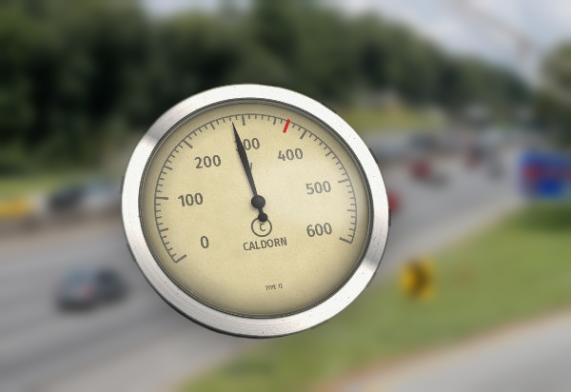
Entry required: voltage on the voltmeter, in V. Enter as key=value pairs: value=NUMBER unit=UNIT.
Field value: value=280 unit=V
